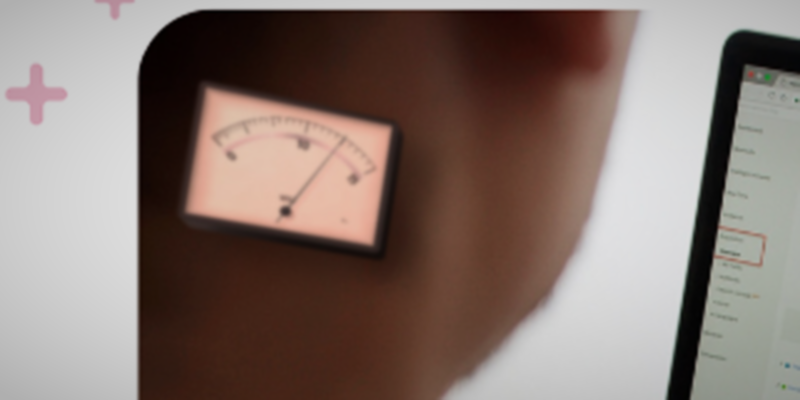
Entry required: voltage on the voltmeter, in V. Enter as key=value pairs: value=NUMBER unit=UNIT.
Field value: value=12.5 unit=V
